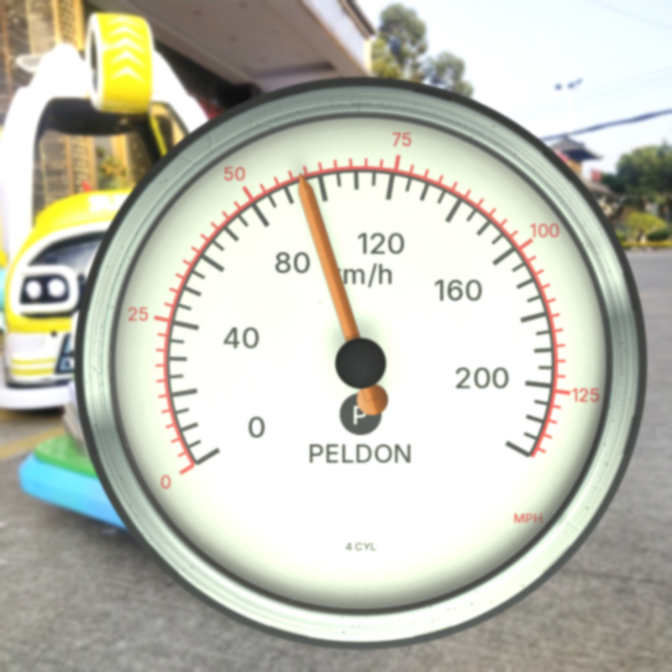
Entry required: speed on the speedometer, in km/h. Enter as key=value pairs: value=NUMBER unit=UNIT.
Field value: value=95 unit=km/h
